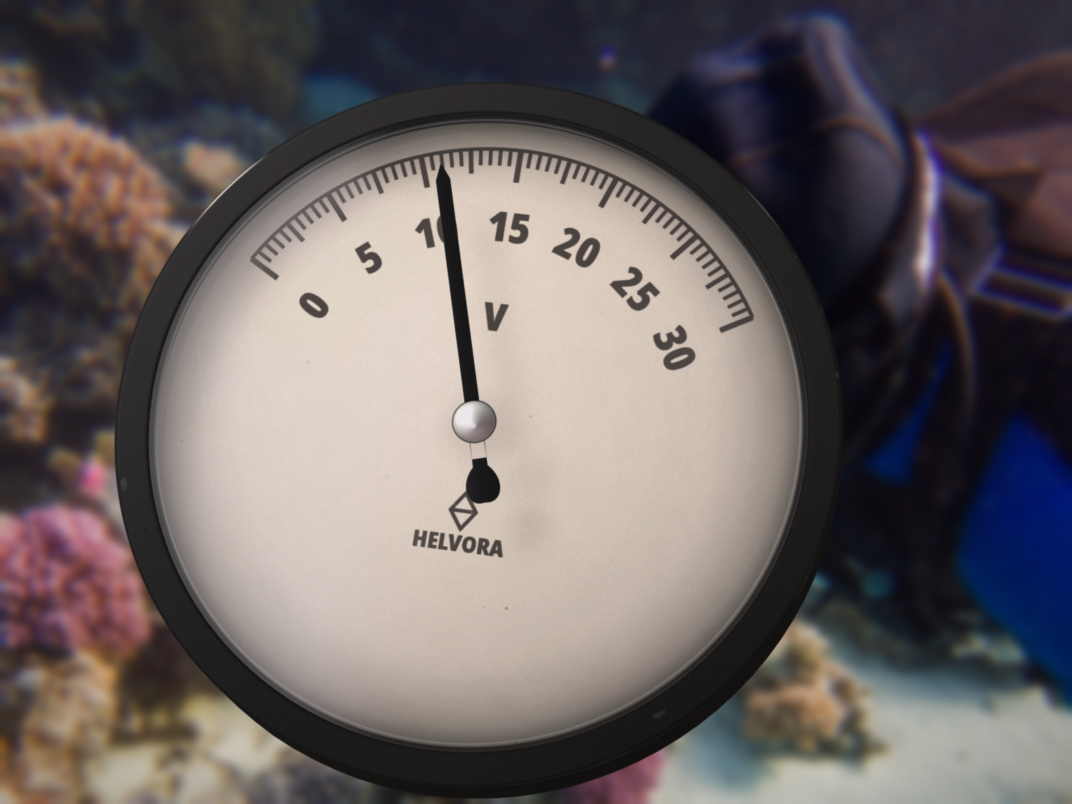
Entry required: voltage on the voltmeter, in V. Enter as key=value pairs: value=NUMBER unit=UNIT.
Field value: value=11 unit=V
